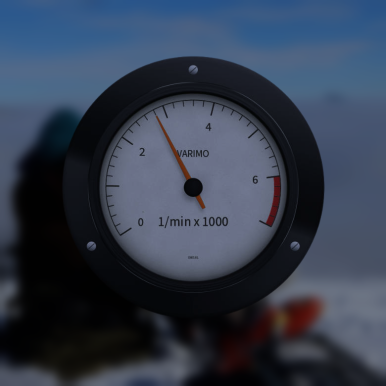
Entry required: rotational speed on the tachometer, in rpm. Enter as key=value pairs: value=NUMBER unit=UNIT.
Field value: value=2800 unit=rpm
